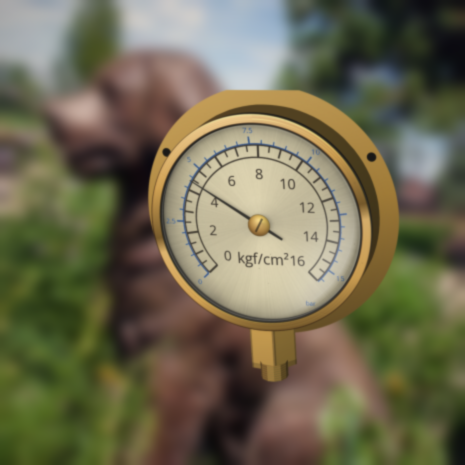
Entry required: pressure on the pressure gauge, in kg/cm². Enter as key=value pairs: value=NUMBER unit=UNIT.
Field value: value=4.5 unit=kg/cm²
